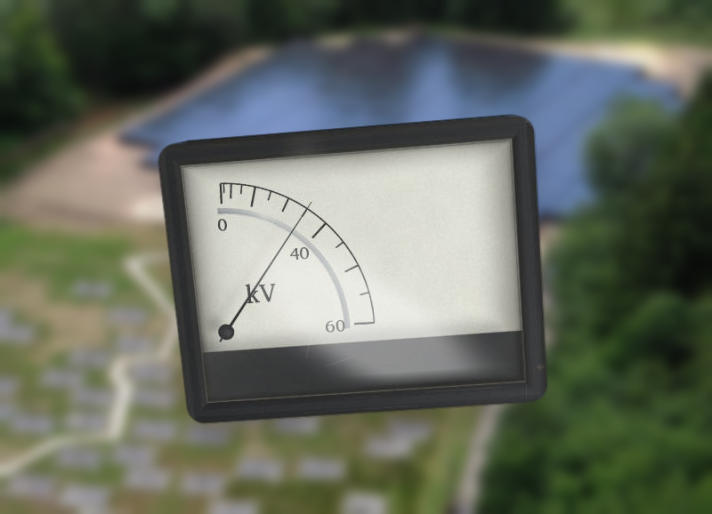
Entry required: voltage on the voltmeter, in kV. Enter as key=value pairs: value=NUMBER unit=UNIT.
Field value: value=35 unit=kV
